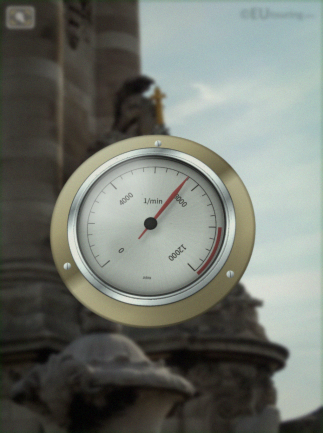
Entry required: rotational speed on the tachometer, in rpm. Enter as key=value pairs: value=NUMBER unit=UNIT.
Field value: value=7500 unit=rpm
